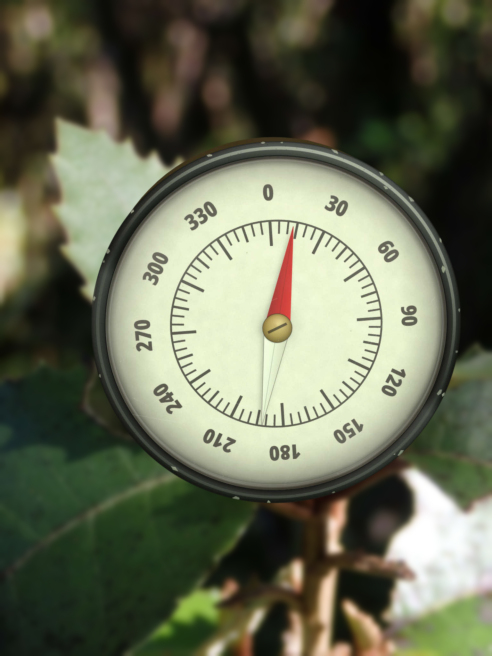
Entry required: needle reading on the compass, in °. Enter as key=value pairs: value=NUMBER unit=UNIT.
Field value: value=12.5 unit=°
